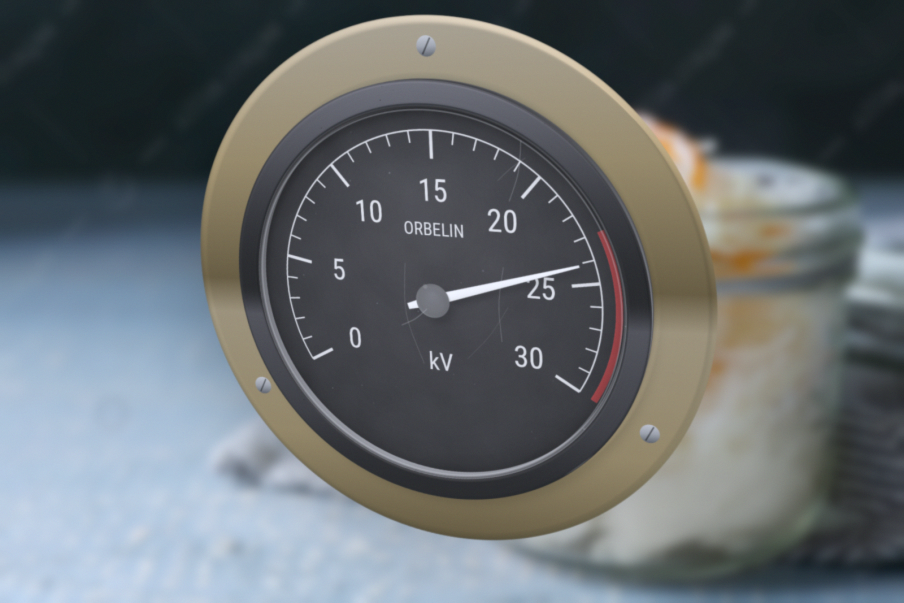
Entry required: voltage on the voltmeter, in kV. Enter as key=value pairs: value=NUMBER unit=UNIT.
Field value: value=24 unit=kV
